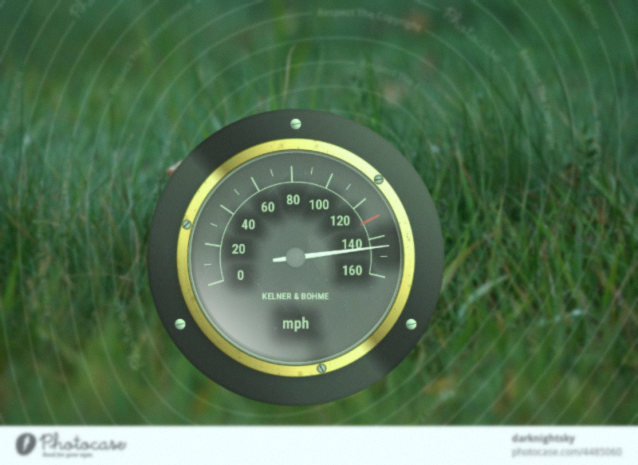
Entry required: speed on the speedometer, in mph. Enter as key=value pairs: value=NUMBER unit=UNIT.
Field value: value=145 unit=mph
